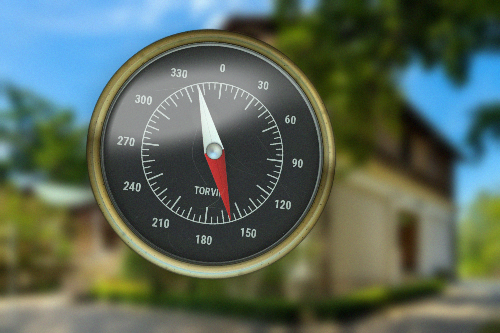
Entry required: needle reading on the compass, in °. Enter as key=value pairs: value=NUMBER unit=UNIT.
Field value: value=160 unit=°
